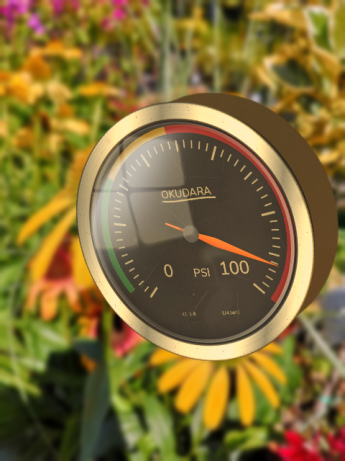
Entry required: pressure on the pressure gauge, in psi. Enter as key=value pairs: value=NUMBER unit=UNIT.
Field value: value=92 unit=psi
